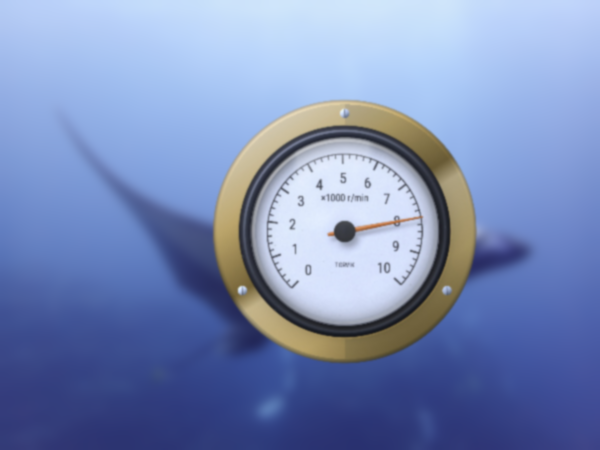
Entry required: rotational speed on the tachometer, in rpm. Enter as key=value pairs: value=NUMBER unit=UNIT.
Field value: value=8000 unit=rpm
